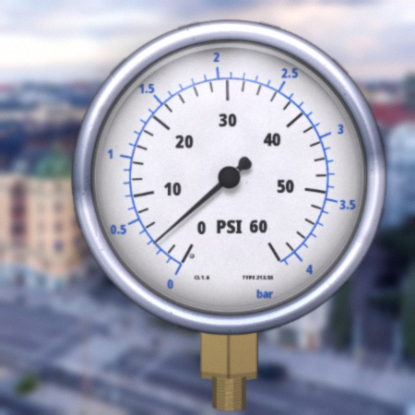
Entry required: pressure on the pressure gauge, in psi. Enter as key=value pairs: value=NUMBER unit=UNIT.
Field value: value=4 unit=psi
